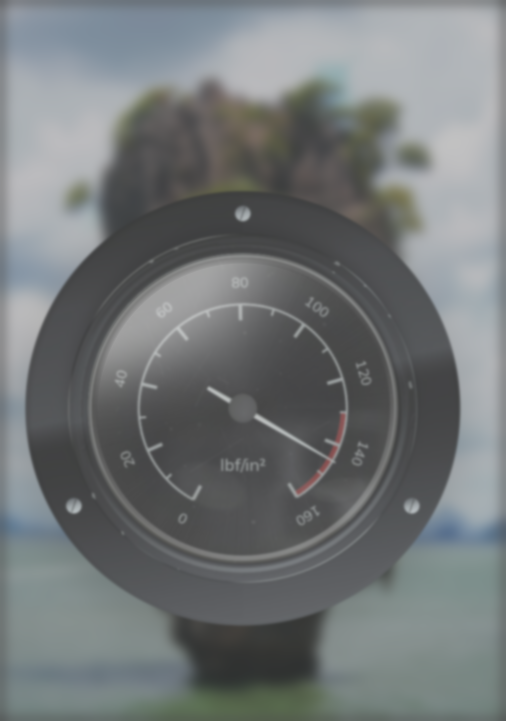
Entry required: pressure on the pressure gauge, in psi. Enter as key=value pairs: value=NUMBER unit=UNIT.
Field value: value=145 unit=psi
